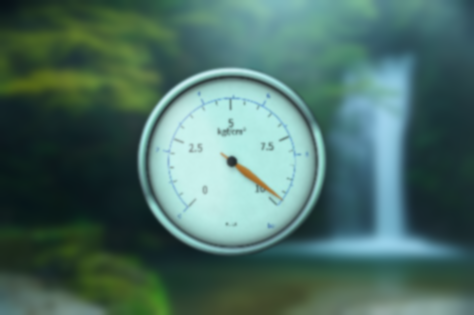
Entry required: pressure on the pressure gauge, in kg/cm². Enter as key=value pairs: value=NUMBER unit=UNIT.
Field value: value=9.75 unit=kg/cm²
